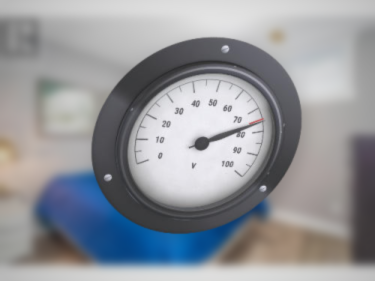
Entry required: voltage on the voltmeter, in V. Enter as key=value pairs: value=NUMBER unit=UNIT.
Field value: value=75 unit=V
